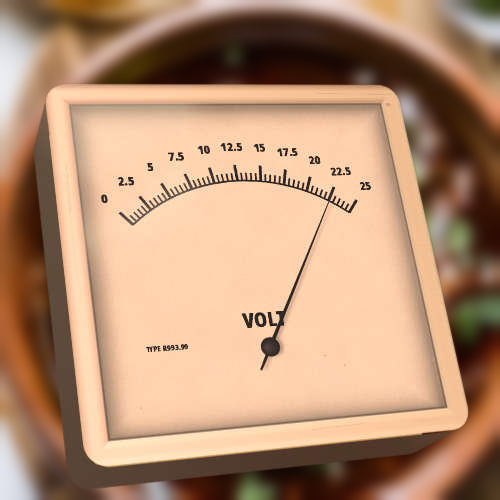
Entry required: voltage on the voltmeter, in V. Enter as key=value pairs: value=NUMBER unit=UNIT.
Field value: value=22.5 unit=V
